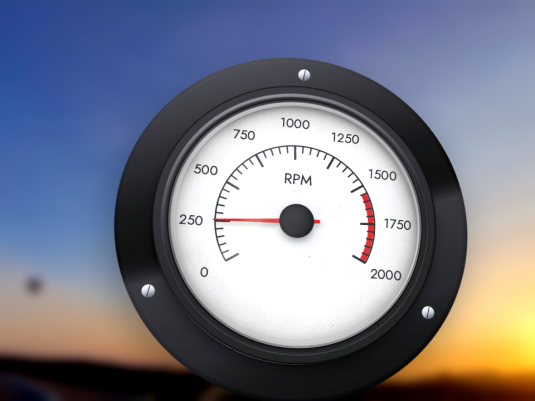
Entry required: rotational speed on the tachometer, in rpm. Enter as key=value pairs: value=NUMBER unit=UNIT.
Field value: value=250 unit=rpm
